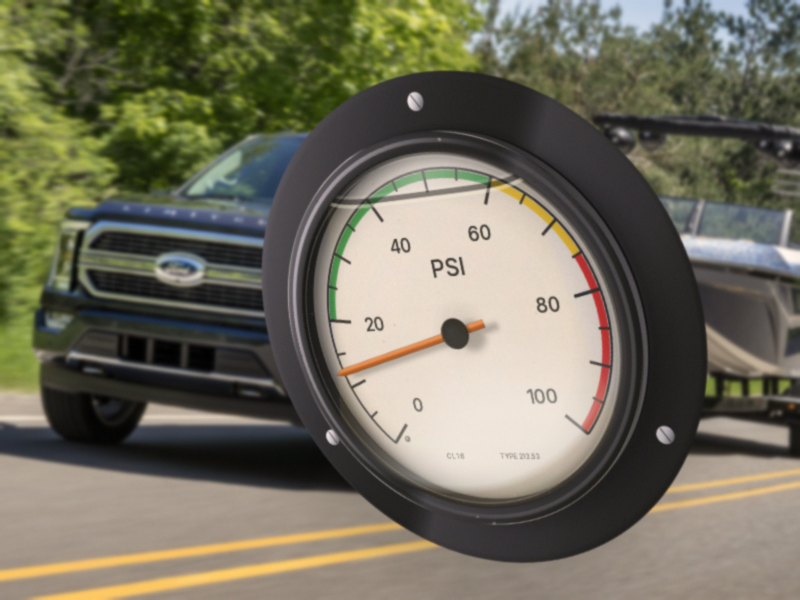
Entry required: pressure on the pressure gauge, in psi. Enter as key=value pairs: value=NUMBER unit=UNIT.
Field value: value=12.5 unit=psi
